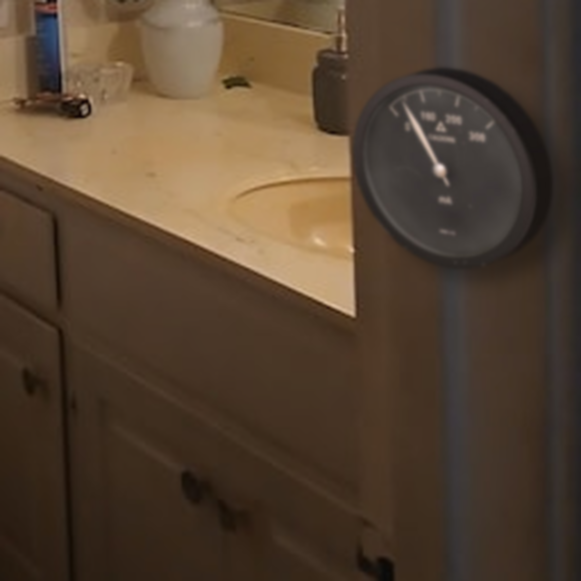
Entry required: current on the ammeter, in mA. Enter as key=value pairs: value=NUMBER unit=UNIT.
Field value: value=50 unit=mA
